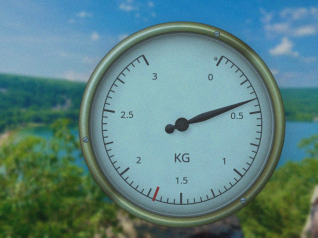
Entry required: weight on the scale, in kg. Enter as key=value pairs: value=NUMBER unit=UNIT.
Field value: value=0.4 unit=kg
